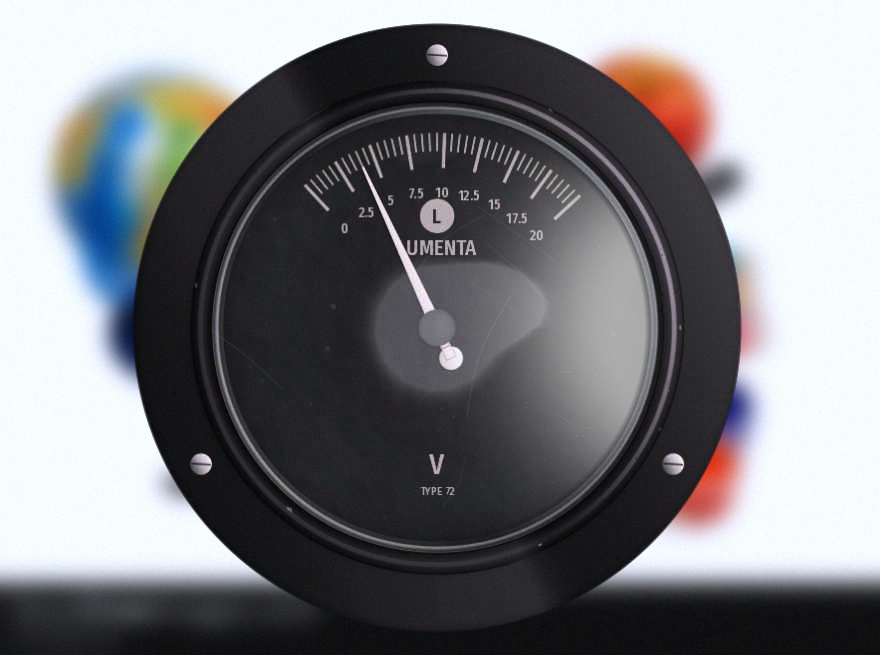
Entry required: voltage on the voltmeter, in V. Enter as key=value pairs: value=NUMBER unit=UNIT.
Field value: value=4 unit=V
